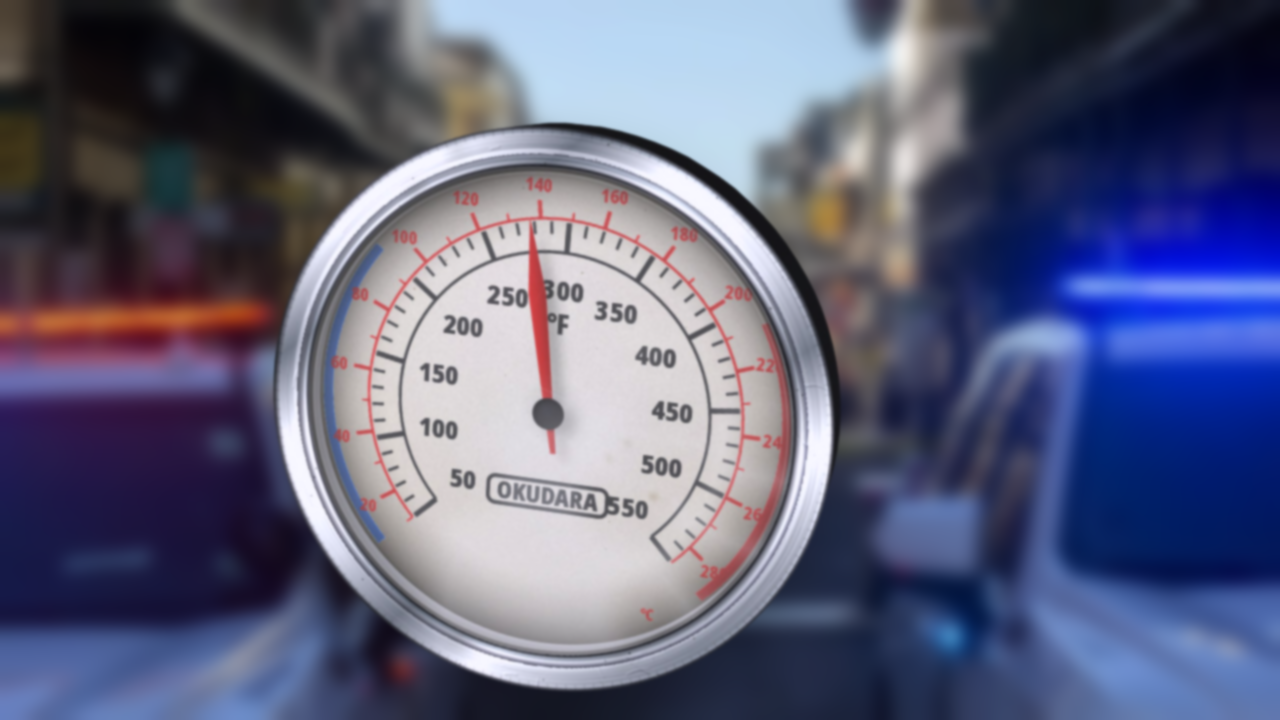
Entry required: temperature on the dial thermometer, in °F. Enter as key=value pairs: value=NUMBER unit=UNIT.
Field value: value=280 unit=°F
